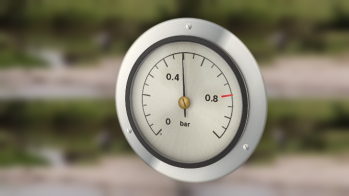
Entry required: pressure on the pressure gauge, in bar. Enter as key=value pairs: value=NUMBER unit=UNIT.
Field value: value=0.5 unit=bar
